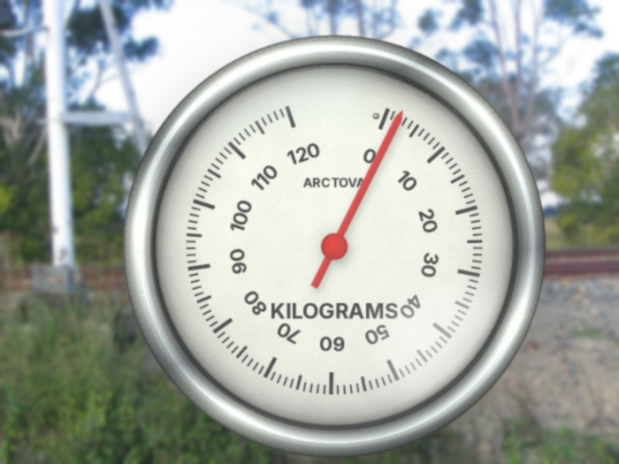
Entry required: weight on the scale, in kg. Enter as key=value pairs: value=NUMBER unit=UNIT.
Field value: value=2 unit=kg
